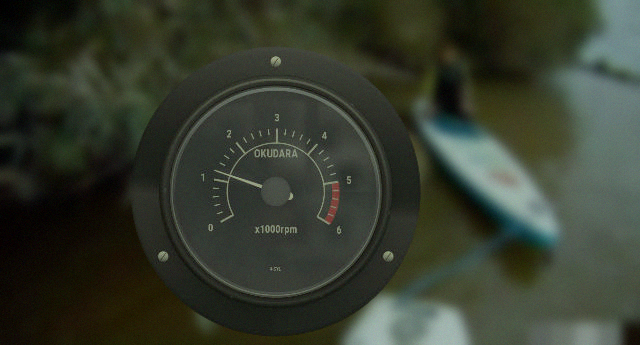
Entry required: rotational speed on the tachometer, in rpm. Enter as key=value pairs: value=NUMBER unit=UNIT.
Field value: value=1200 unit=rpm
